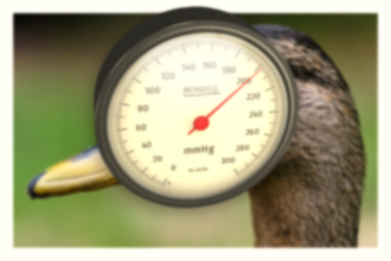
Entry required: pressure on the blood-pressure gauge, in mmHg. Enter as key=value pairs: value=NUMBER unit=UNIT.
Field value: value=200 unit=mmHg
